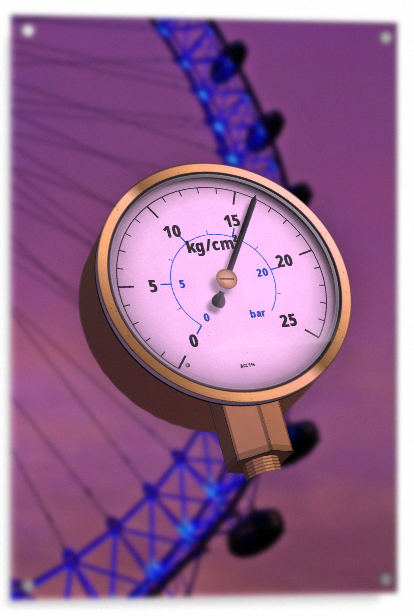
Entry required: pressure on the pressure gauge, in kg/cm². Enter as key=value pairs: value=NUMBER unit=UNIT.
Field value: value=16 unit=kg/cm²
